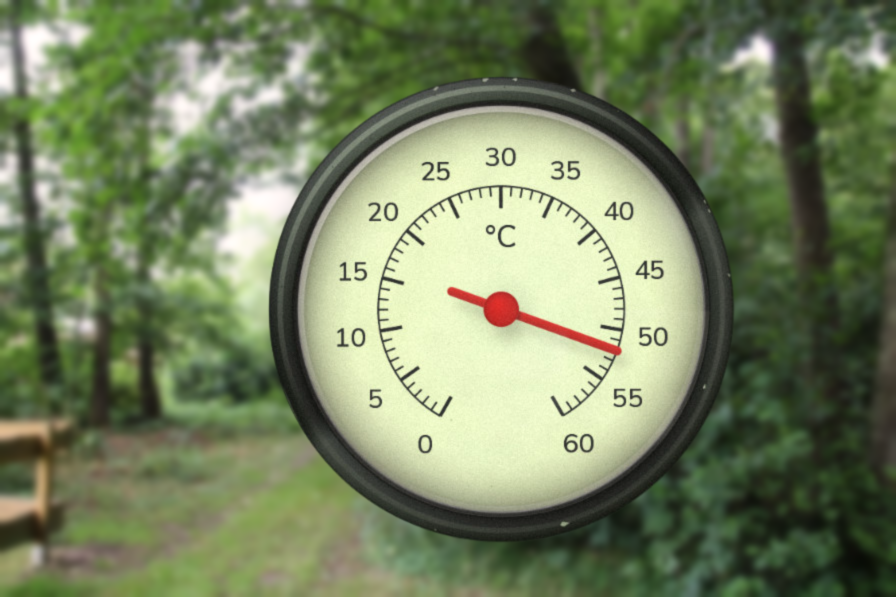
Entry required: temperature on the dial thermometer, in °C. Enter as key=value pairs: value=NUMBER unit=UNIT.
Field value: value=52 unit=°C
